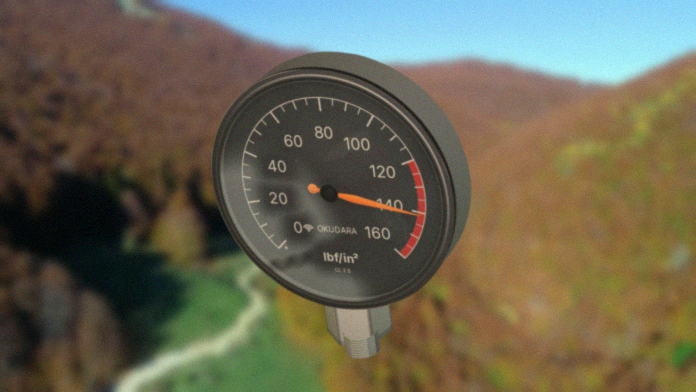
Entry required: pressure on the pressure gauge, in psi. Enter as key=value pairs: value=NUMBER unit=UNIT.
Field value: value=140 unit=psi
